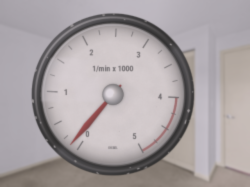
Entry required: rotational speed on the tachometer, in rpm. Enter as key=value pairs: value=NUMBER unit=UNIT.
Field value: value=125 unit=rpm
